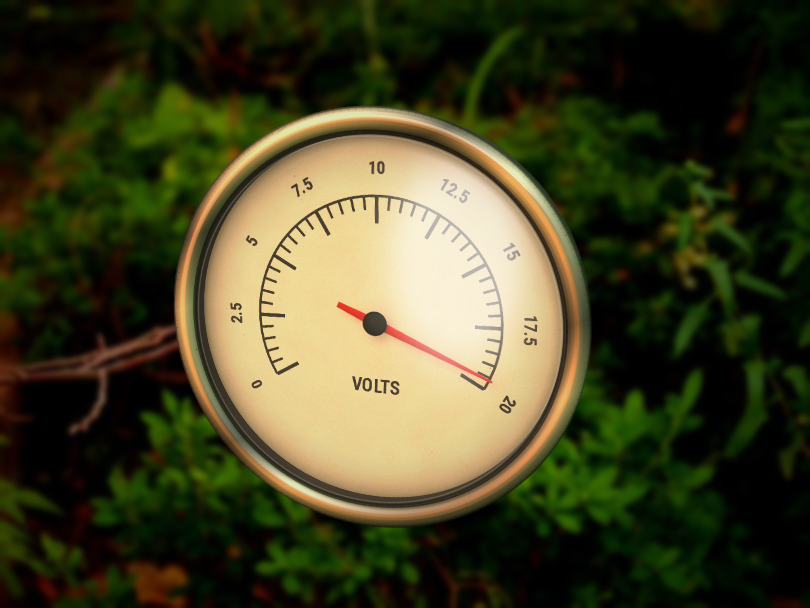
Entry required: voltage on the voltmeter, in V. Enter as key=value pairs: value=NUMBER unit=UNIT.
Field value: value=19.5 unit=V
